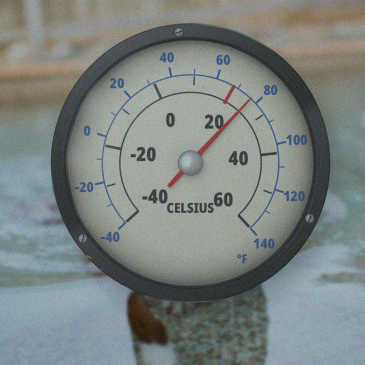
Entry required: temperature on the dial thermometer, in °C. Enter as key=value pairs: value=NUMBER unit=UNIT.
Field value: value=25 unit=°C
